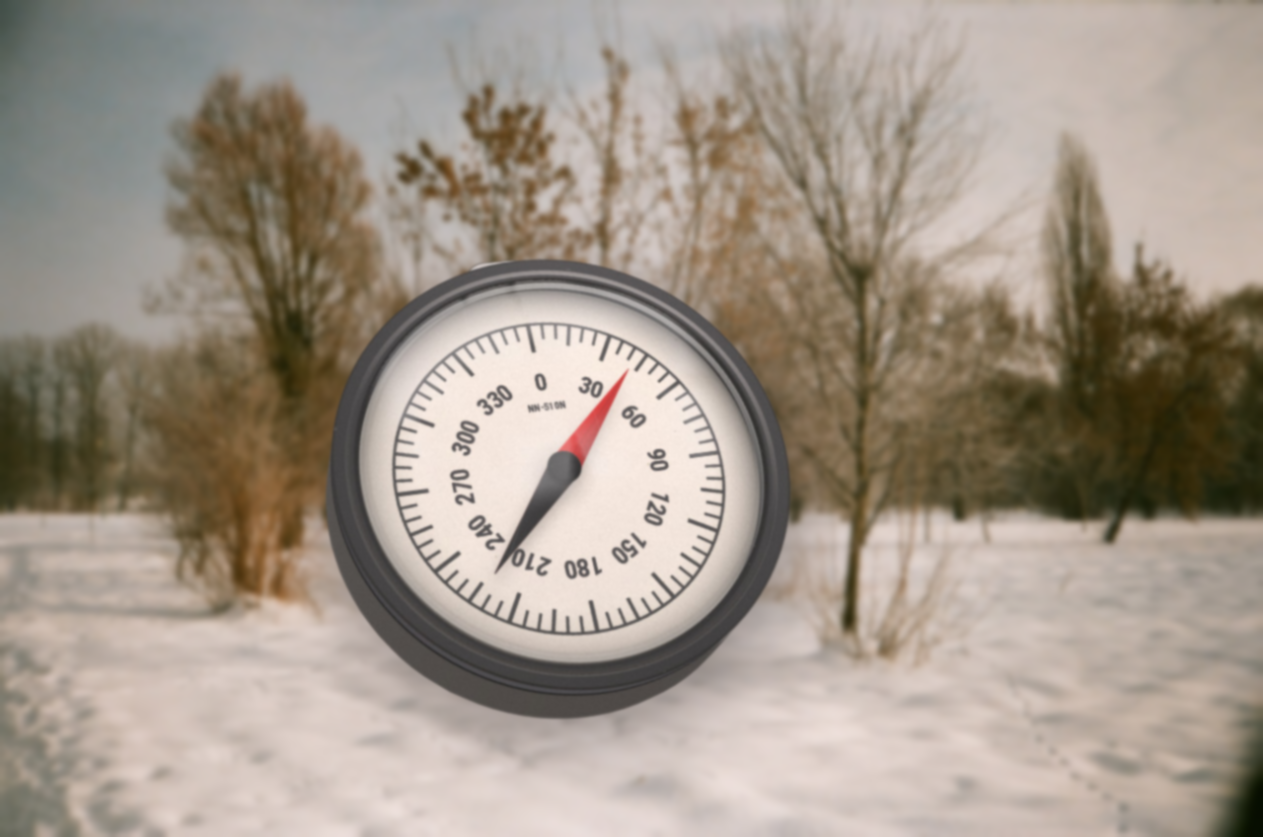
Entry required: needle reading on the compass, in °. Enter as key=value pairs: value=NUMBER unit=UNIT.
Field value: value=42.5 unit=°
